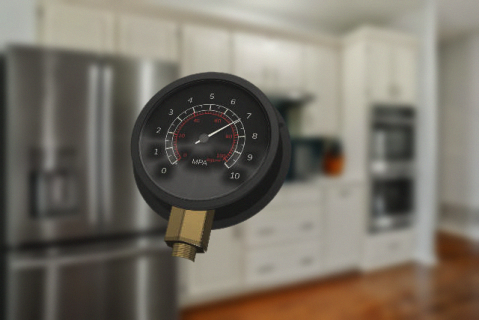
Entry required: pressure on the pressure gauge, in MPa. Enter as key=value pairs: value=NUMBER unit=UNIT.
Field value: value=7 unit=MPa
